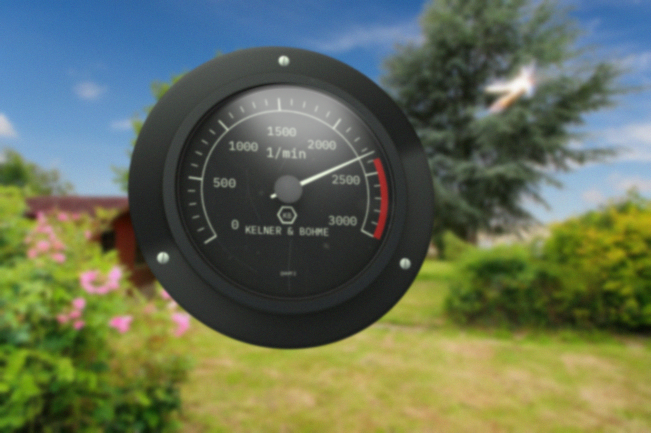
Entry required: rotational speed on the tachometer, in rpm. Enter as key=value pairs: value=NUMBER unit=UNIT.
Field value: value=2350 unit=rpm
